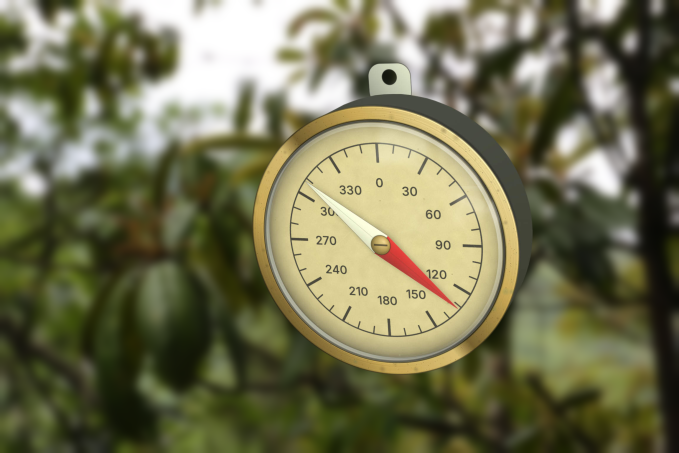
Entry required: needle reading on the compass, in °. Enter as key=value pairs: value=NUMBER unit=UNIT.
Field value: value=130 unit=°
